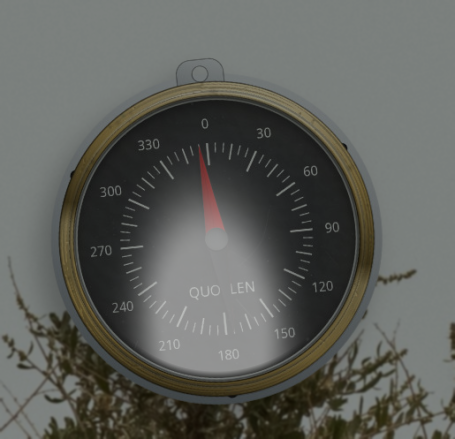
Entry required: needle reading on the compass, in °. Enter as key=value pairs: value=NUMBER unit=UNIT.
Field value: value=355 unit=°
